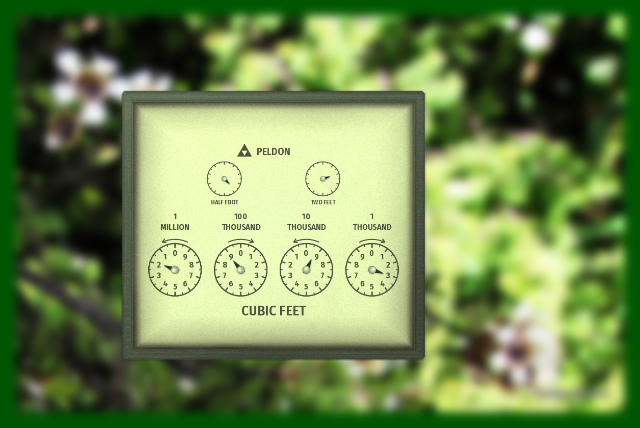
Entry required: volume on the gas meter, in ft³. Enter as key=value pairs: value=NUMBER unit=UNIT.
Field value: value=189300 unit=ft³
